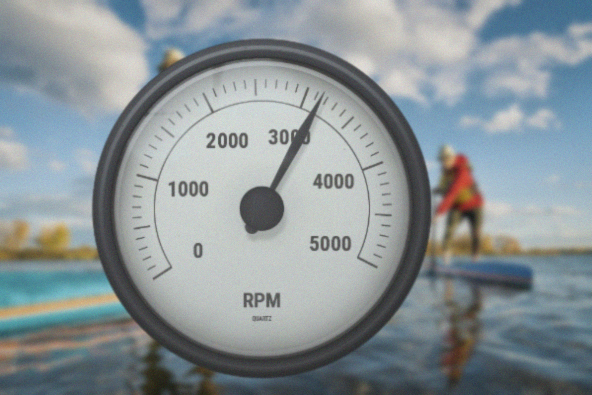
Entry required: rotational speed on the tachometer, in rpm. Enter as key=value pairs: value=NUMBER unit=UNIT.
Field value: value=3150 unit=rpm
